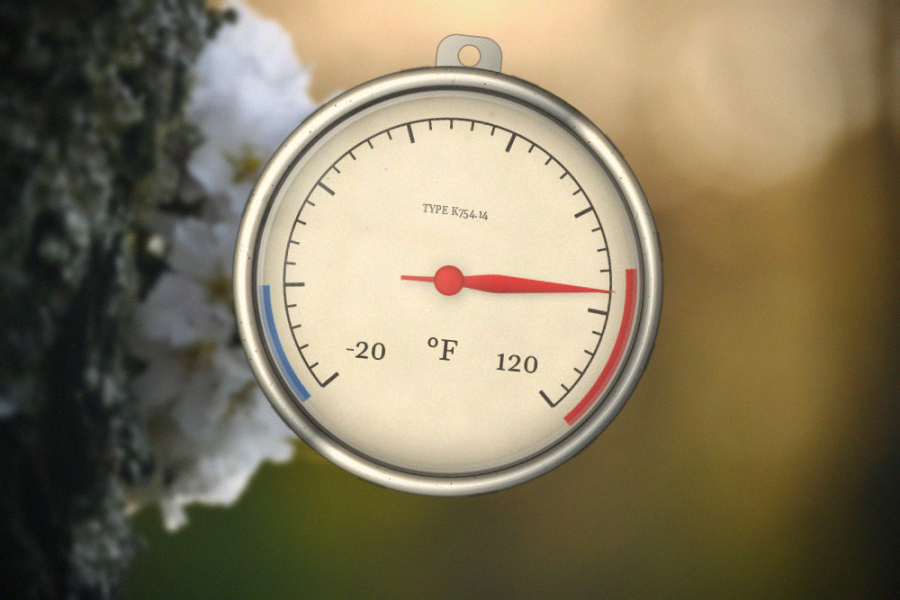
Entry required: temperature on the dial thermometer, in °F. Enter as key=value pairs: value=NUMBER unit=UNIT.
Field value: value=96 unit=°F
